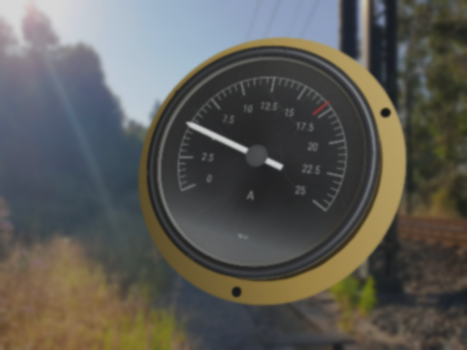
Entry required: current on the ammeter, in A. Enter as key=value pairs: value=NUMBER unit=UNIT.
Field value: value=5 unit=A
